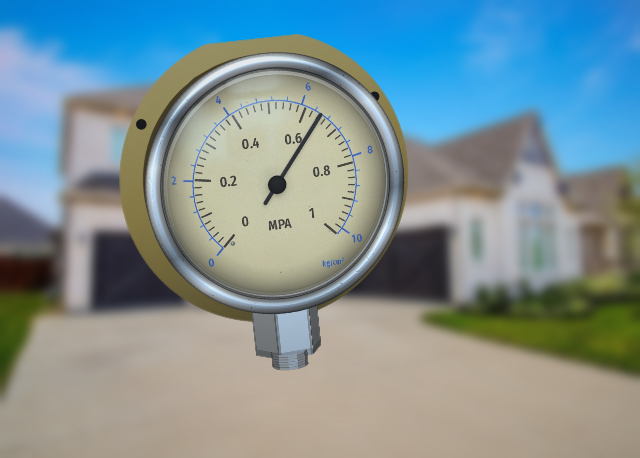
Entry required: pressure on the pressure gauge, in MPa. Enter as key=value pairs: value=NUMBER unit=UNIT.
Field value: value=0.64 unit=MPa
